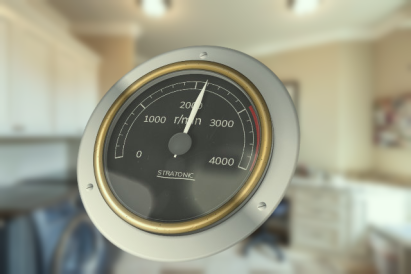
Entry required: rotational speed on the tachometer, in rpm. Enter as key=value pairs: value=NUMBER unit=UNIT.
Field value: value=2200 unit=rpm
